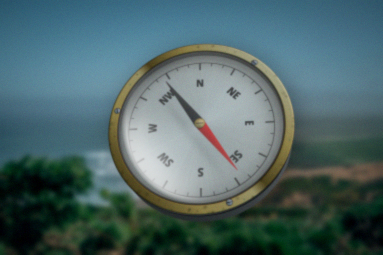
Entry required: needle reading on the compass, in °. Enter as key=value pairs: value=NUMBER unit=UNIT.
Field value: value=145 unit=°
